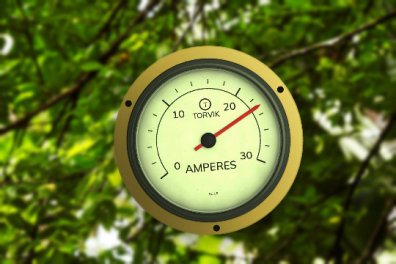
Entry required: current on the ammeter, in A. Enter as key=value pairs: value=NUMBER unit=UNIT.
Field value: value=23 unit=A
